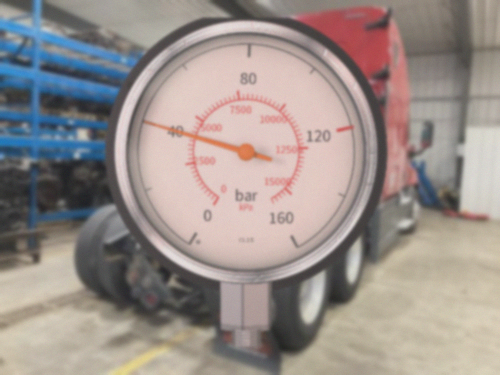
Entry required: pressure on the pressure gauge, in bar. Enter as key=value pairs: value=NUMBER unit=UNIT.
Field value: value=40 unit=bar
